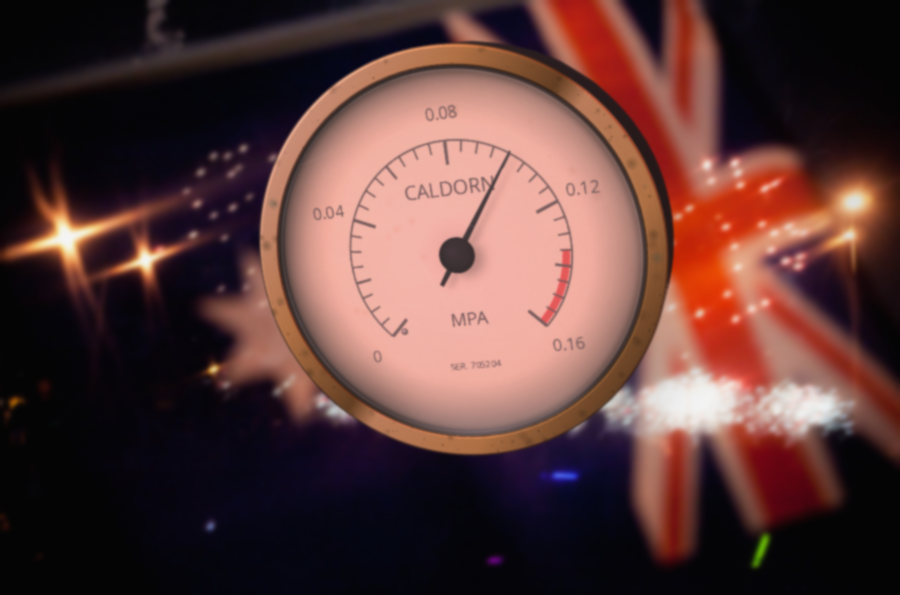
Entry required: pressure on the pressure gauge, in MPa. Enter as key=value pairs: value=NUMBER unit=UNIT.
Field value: value=0.1 unit=MPa
